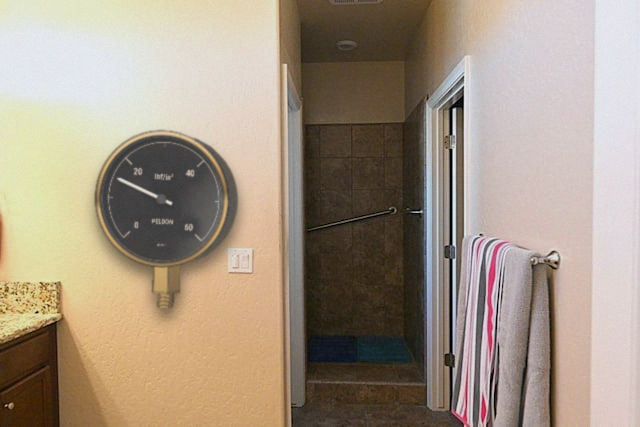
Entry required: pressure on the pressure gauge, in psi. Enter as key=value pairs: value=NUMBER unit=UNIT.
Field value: value=15 unit=psi
